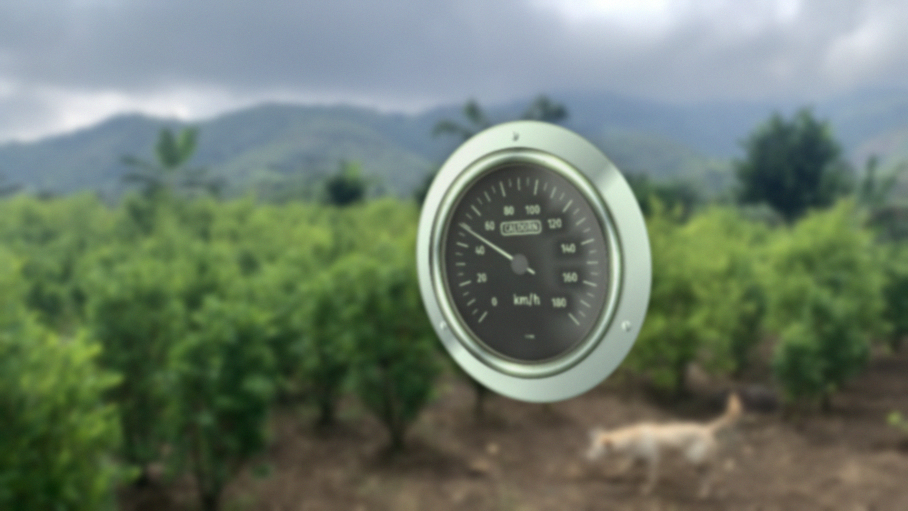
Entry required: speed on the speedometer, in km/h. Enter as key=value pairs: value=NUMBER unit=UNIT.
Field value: value=50 unit=km/h
